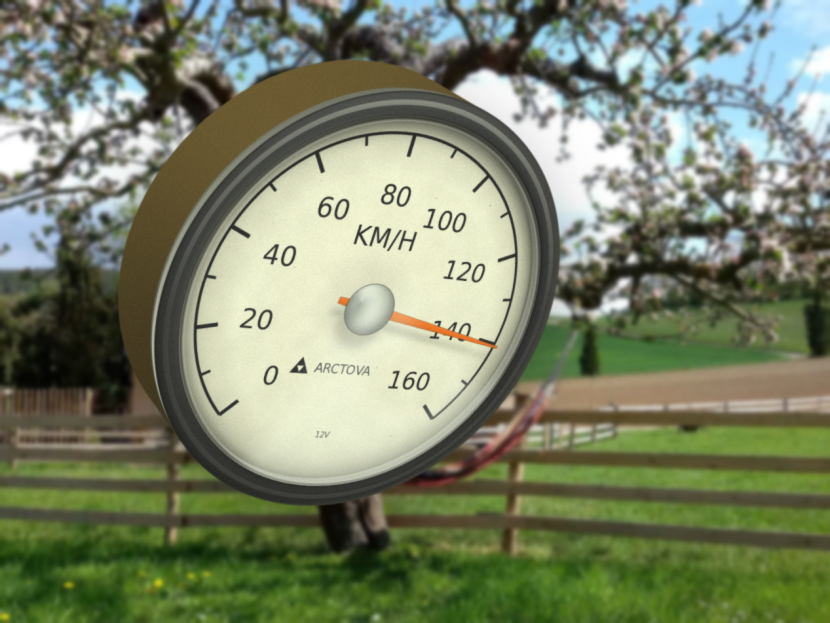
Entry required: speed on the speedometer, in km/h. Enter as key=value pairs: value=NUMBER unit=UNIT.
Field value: value=140 unit=km/h
